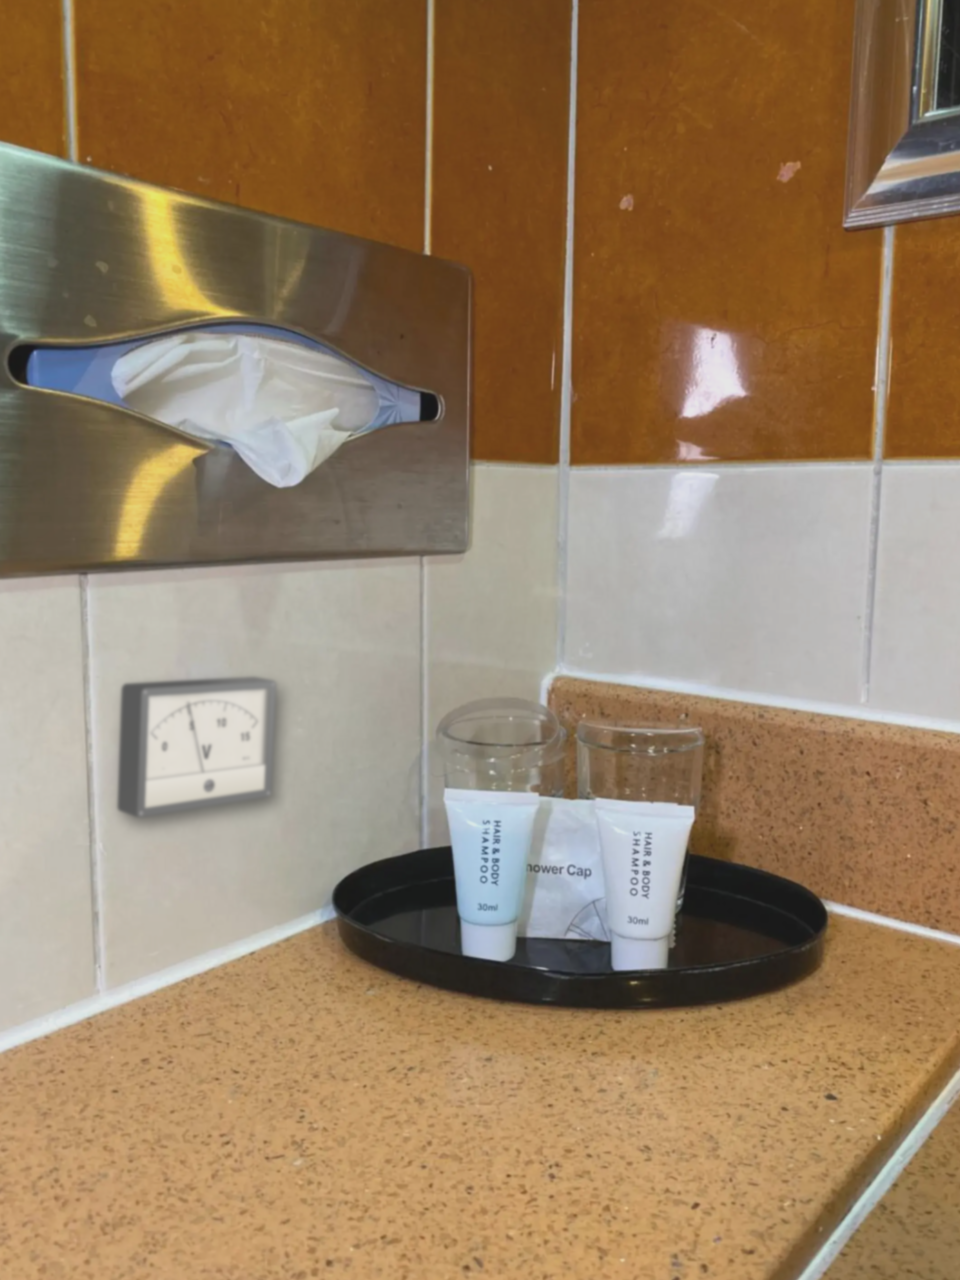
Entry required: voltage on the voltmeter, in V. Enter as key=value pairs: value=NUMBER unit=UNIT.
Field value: value=5 unit=V
